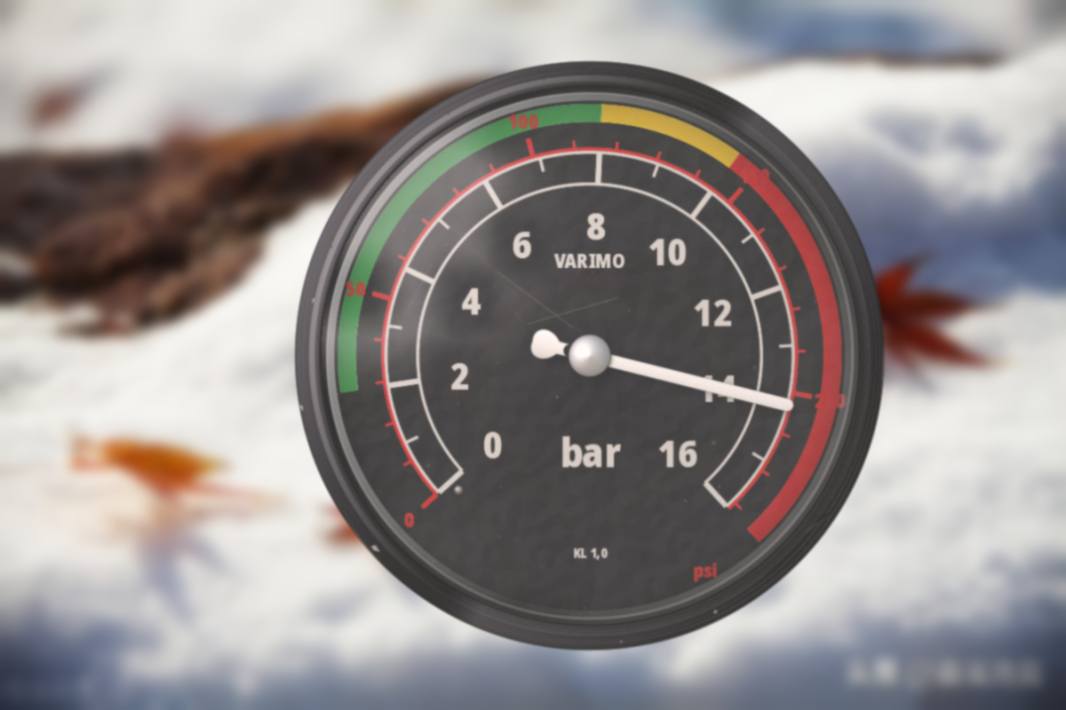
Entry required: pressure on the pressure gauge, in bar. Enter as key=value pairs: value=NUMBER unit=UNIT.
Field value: value=14 unit=bar
